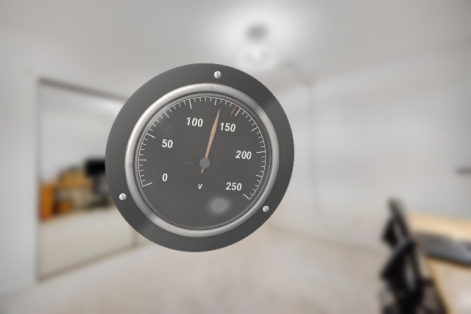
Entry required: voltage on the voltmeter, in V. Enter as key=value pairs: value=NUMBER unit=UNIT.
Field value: value=130 unit=V
